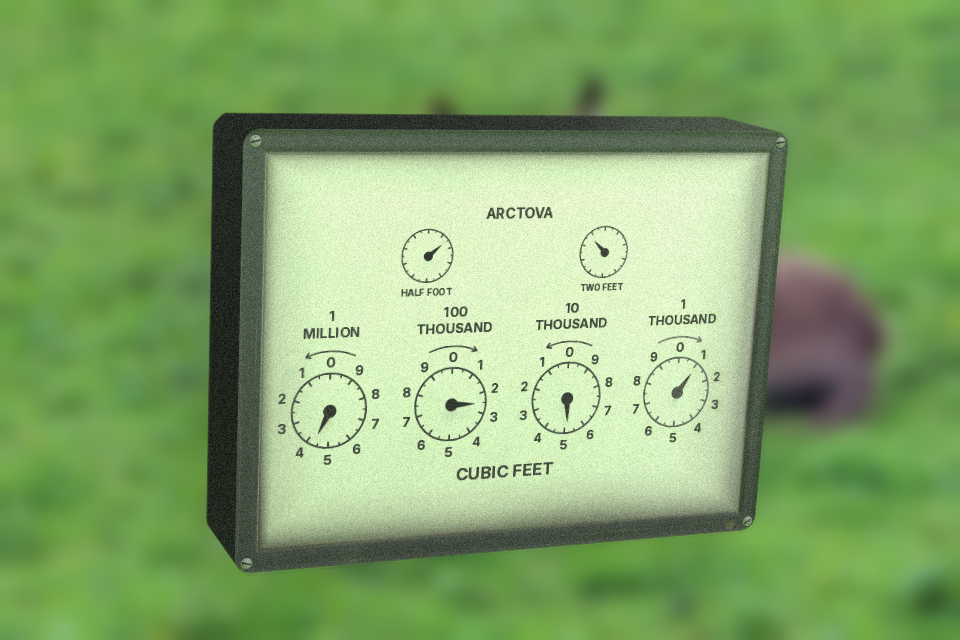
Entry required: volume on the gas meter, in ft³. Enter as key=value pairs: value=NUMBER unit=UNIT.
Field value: value=425100 unit=ft³
